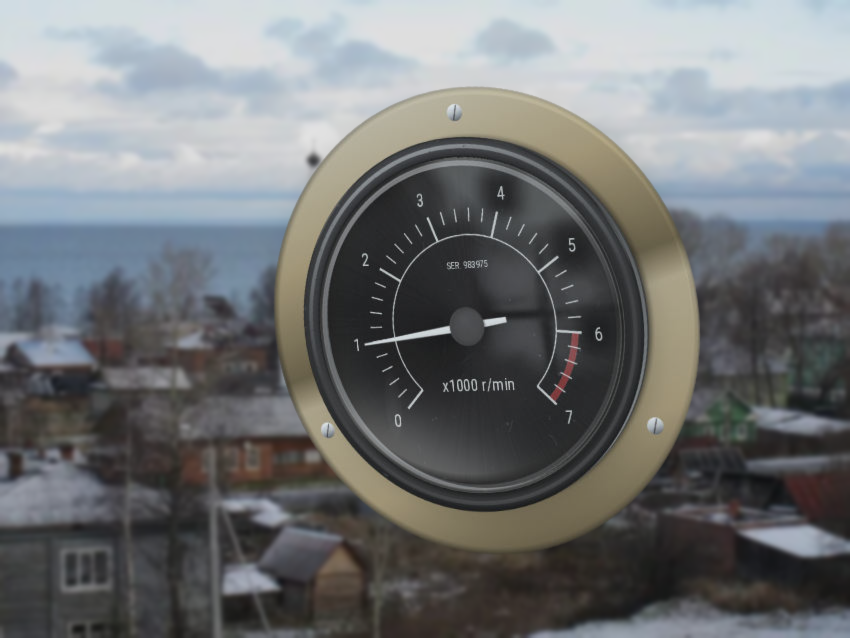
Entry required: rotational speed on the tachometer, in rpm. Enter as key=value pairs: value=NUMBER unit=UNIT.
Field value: value=1000 unit=rpm
